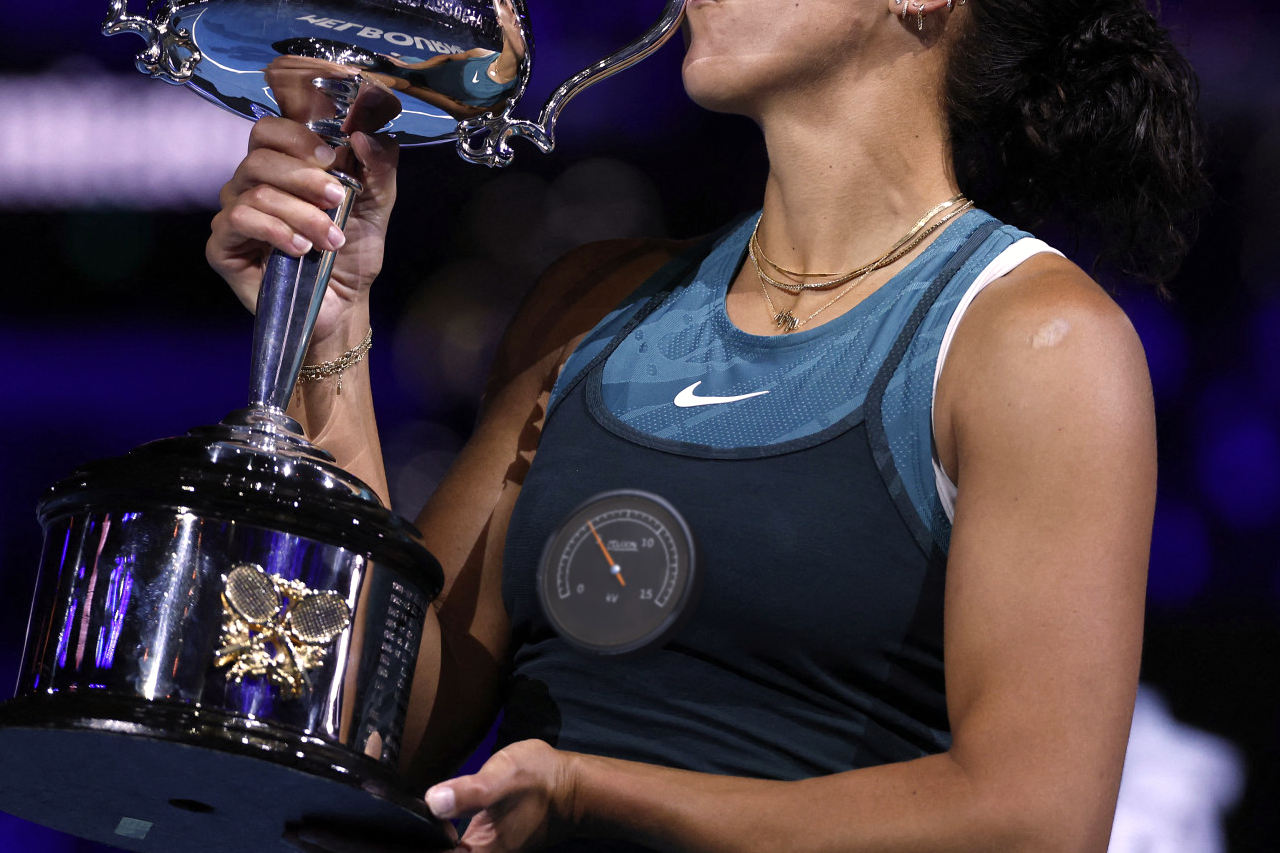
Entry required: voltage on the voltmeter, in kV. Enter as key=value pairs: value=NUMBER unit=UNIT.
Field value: value=5 unit=kV
